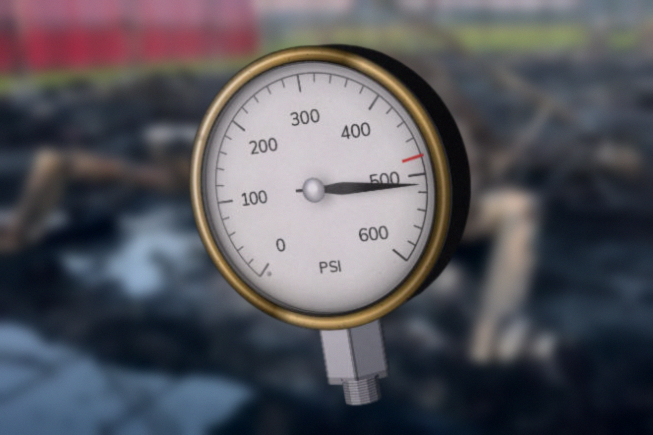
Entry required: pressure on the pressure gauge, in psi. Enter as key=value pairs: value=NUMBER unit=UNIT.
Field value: value=510 unit=psi
